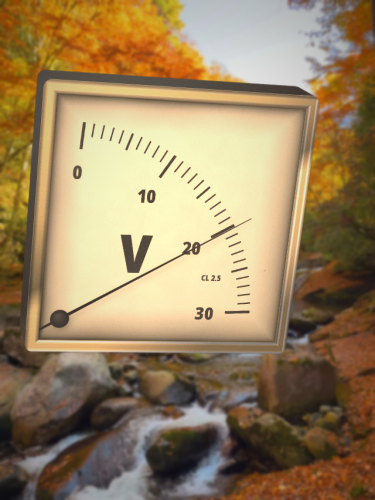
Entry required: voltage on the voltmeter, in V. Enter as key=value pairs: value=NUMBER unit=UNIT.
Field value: value=20 unit=V
